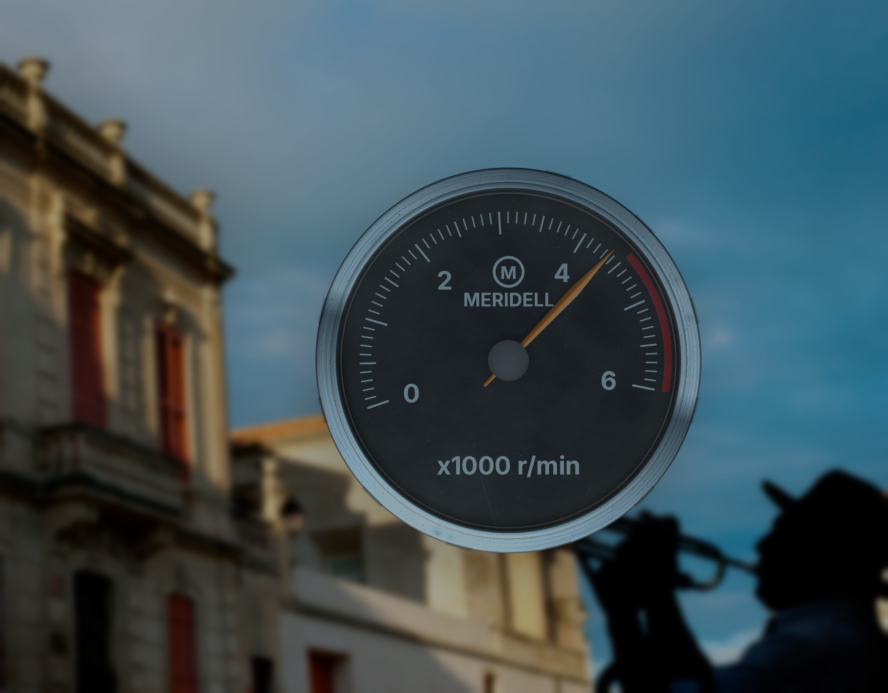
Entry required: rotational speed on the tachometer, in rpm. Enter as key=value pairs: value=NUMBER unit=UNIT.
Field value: value=4350 unit=rpm
